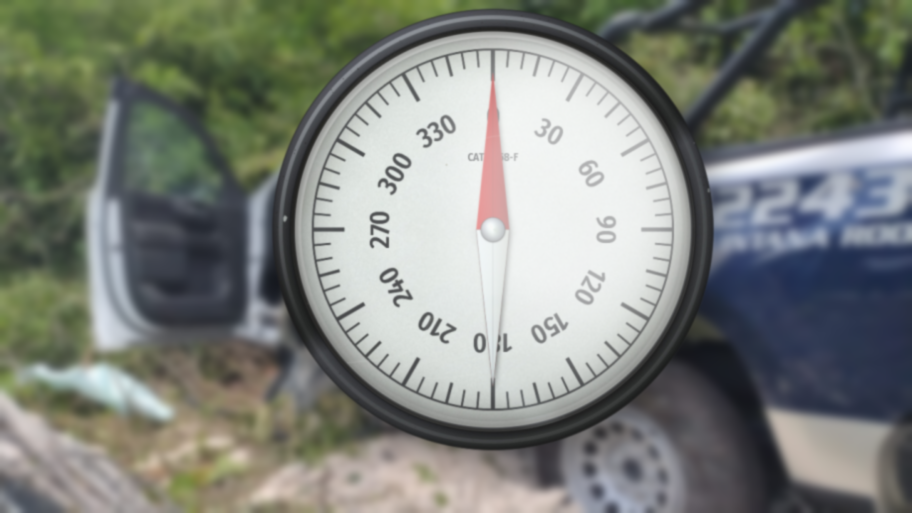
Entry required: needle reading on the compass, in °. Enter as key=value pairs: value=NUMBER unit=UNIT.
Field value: value=0 unit=°
